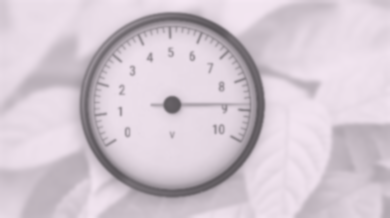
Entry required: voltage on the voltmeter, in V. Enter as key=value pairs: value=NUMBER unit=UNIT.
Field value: value=8.8 unit=V
